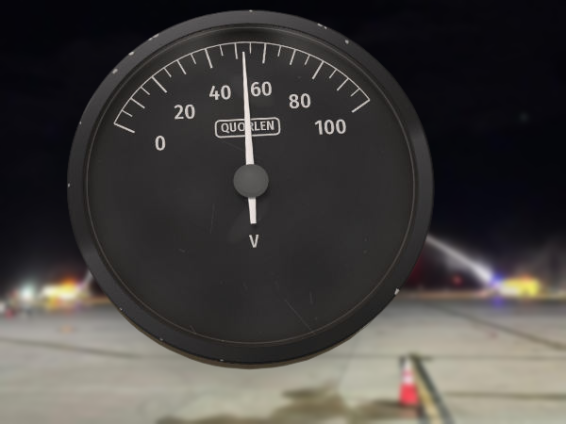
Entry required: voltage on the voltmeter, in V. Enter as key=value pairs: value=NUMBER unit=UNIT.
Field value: value=52.5 unit=V
